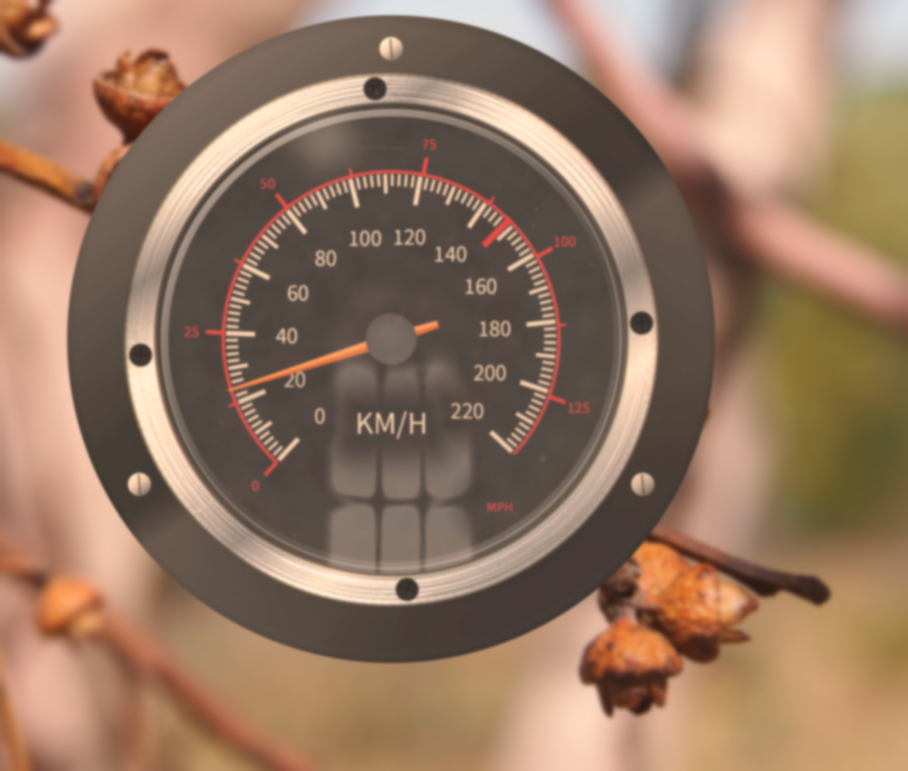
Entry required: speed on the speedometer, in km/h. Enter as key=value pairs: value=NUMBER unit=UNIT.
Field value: value=24 unit=km/h
